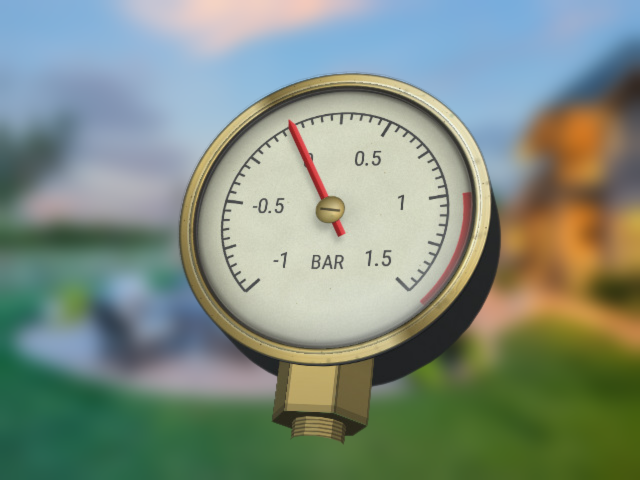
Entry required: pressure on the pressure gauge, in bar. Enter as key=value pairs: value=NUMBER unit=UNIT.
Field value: value=0 unit=bar
